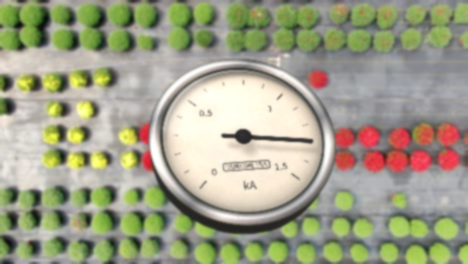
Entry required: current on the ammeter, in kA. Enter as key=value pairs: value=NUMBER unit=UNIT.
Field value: value=1.3 unit=kA
